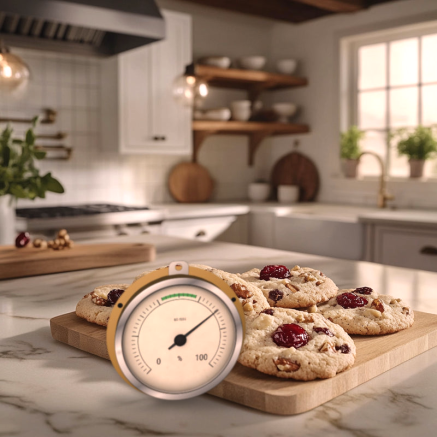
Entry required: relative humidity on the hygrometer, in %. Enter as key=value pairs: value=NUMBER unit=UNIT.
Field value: value=70 unit=%
